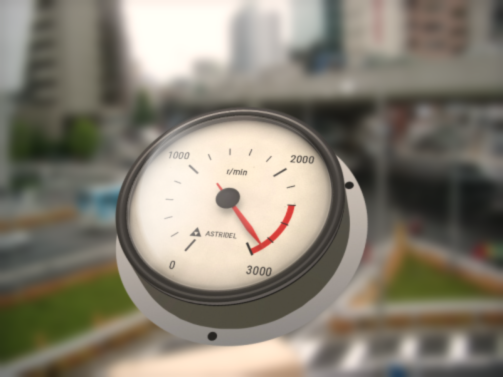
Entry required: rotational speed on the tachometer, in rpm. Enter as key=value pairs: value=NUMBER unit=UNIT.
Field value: value=2900 unit=rpm
